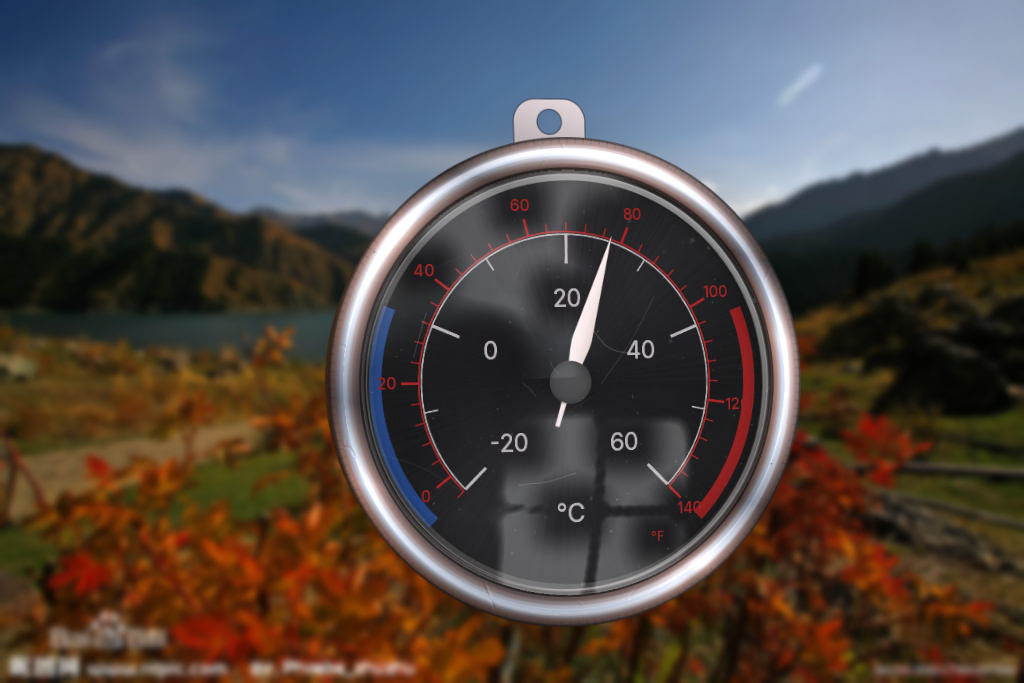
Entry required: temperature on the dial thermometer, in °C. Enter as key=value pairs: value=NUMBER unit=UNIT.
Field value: value=25 unit=°C
